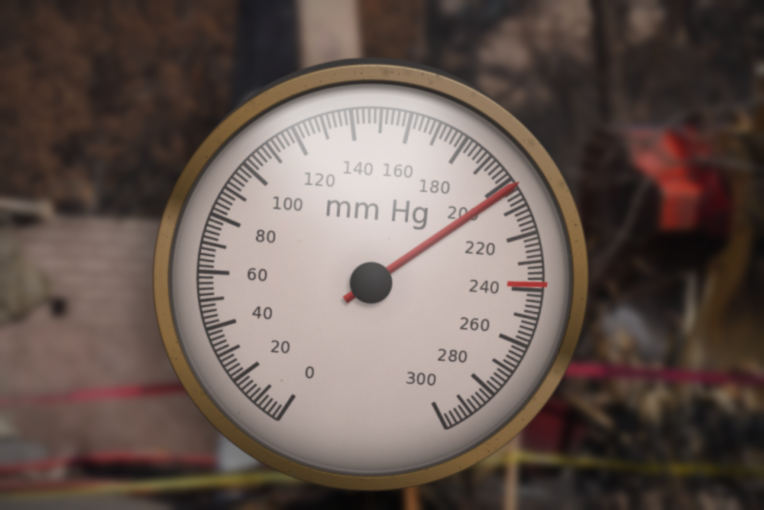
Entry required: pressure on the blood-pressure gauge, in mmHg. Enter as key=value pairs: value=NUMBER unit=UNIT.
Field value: value=202 unit=mmHg
